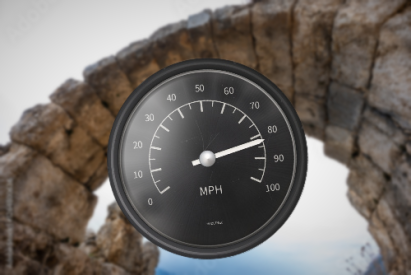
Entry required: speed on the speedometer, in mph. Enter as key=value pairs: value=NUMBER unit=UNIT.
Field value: value=82.5 unit=mph
